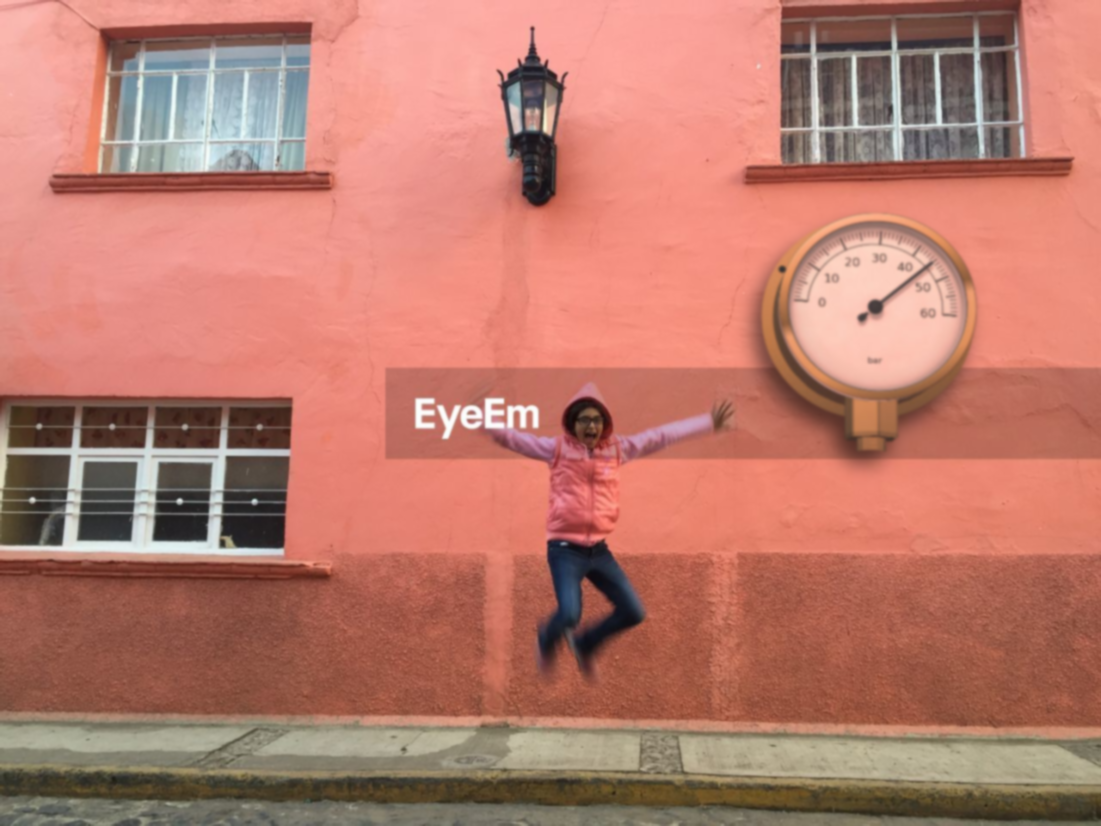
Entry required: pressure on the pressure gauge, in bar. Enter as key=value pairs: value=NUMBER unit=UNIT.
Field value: value=45 unit=bar
